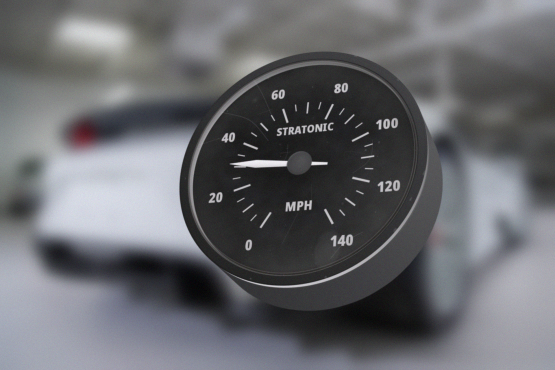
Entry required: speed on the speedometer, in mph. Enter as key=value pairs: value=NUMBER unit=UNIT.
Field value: value=30 unit=mph
